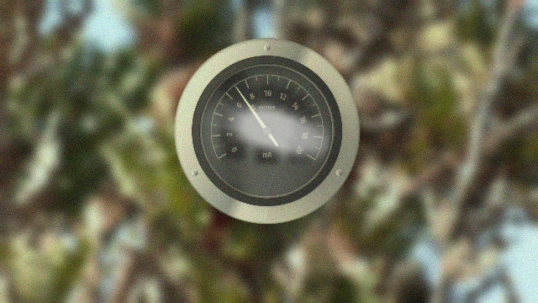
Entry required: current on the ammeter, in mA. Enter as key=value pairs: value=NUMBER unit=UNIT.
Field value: value=7 unit=mA
